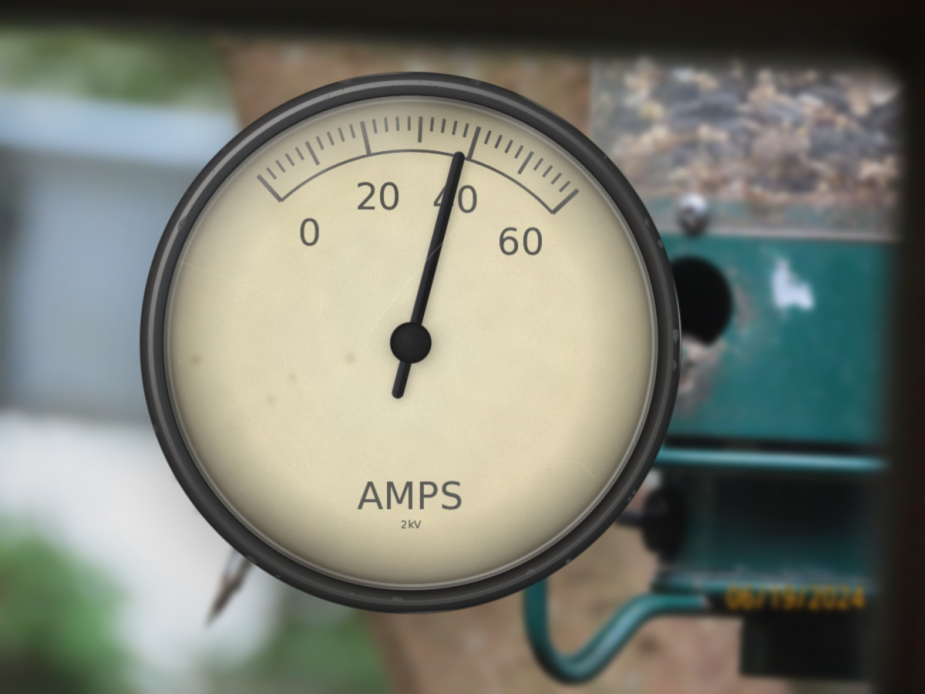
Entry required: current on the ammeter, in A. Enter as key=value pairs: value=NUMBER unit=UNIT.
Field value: value=38 unit=A
